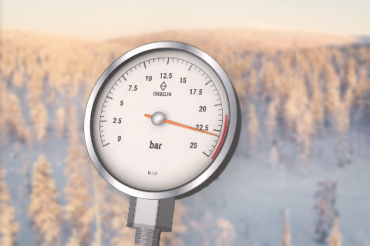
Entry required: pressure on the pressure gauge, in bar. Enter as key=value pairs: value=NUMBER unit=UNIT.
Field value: value=23 unit=bar
